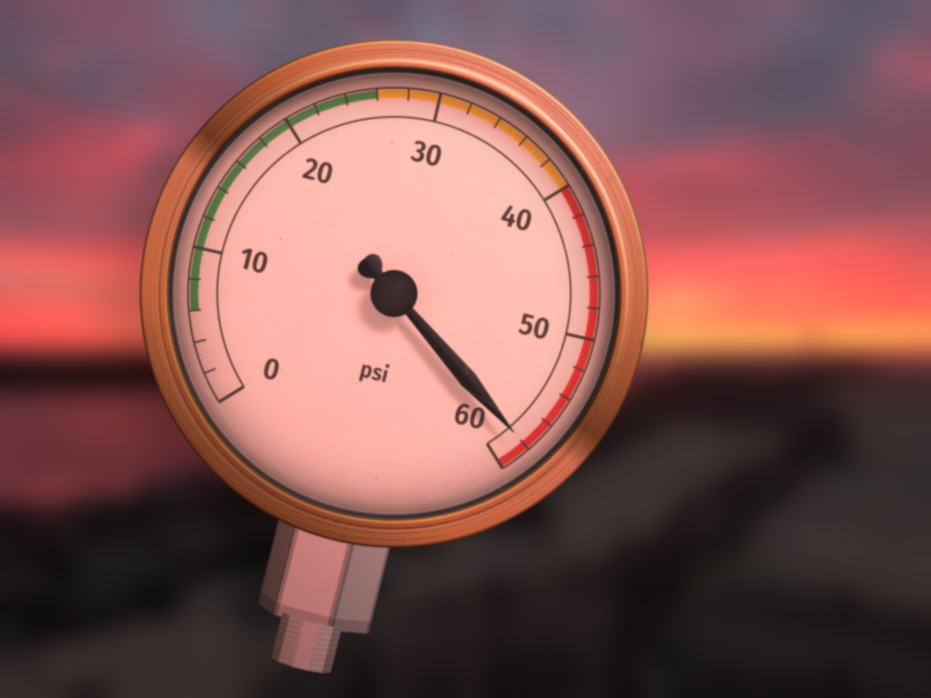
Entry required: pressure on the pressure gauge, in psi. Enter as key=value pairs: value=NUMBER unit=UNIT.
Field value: value=58 unit=psi
